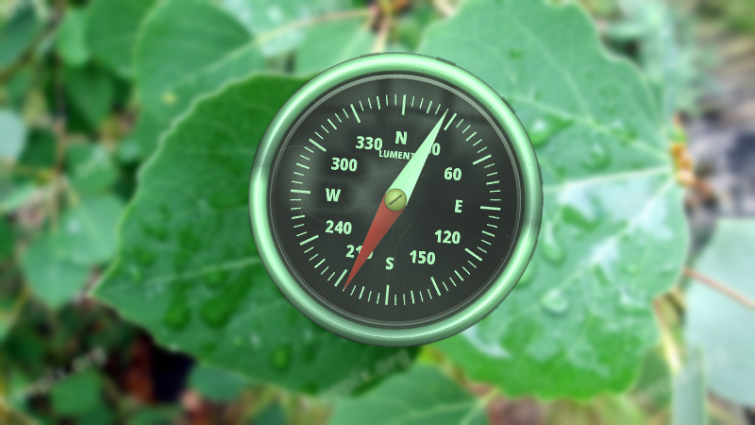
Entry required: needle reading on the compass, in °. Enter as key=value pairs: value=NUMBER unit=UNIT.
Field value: value=205 unit=°
